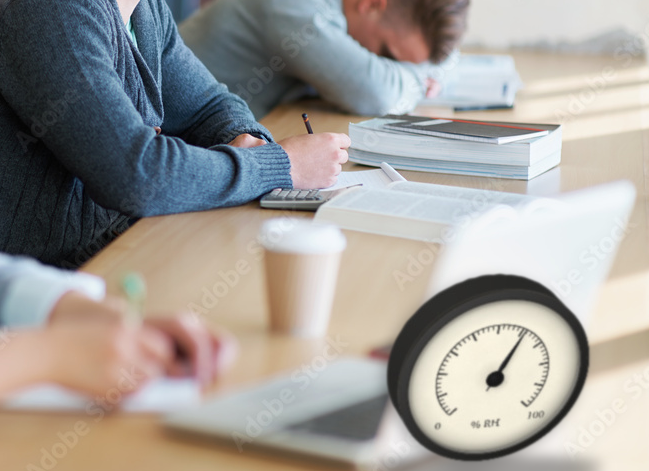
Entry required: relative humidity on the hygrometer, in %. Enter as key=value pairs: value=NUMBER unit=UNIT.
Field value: value=60 unit=%
